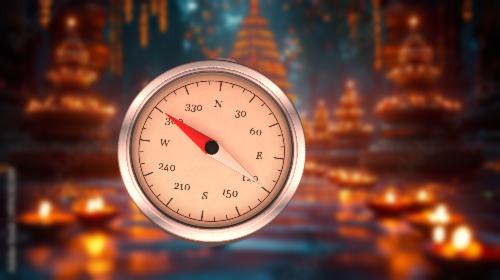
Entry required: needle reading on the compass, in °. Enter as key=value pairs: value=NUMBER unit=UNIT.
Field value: value=300 unit=°
